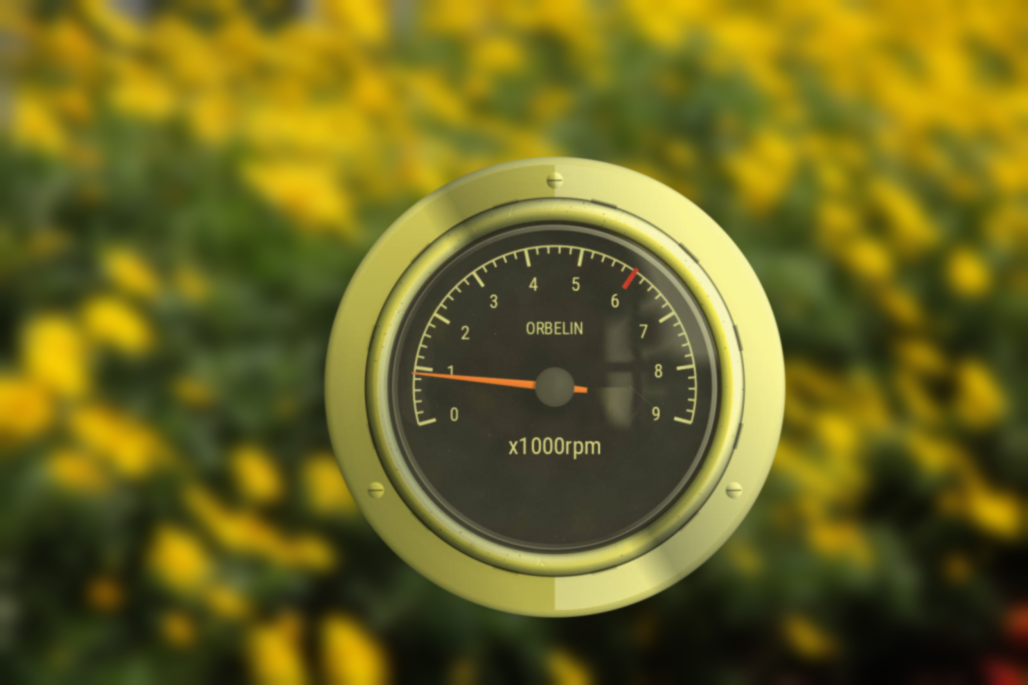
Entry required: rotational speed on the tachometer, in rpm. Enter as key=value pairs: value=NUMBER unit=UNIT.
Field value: value=900 unit=rpm
